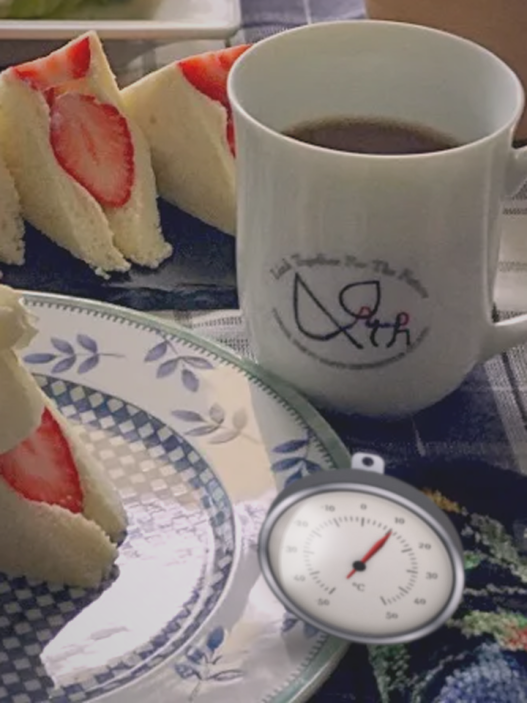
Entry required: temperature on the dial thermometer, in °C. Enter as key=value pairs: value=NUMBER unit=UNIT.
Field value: value=10 unit=°C
